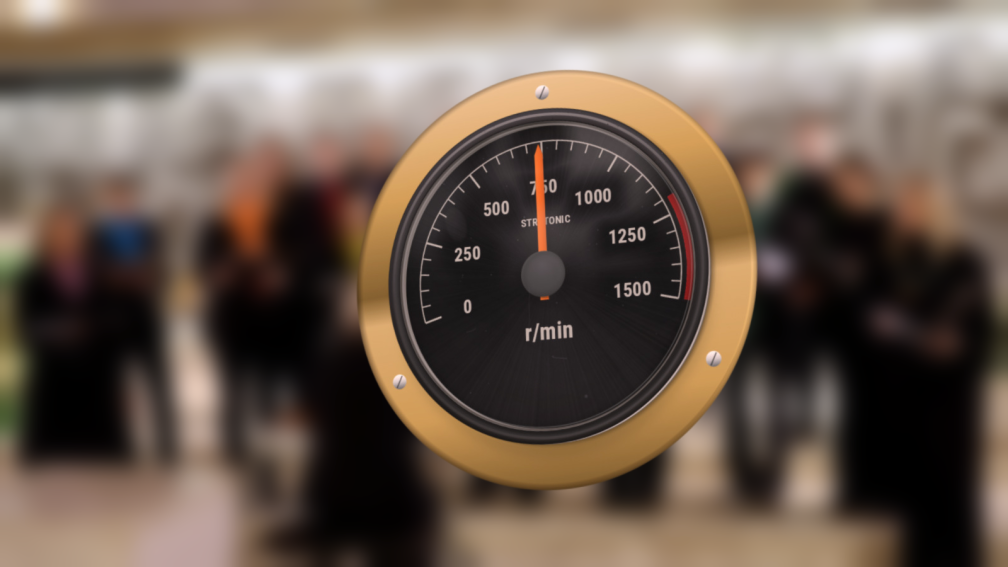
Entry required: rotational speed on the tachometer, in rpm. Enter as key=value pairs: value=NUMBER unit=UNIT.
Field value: value=750 unit=rpm
